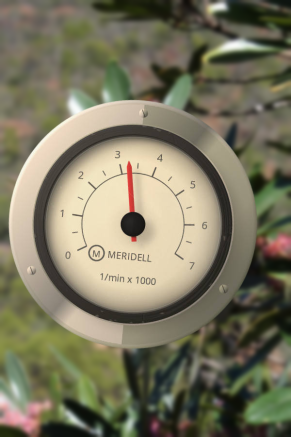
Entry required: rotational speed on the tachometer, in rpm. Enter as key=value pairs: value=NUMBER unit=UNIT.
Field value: value=3250 unit=rpm
